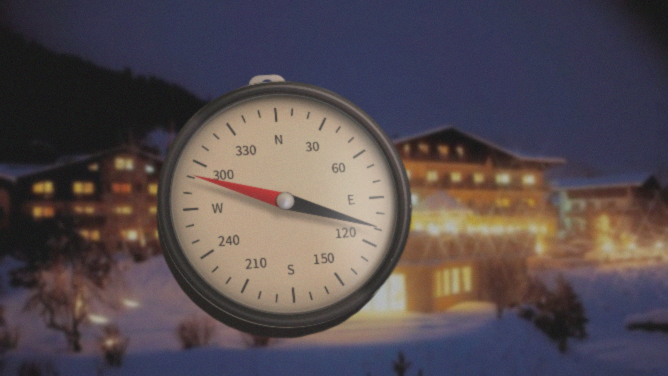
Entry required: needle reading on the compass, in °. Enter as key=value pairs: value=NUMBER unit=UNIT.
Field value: value=290 unit=°
